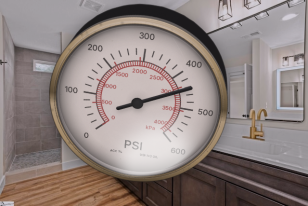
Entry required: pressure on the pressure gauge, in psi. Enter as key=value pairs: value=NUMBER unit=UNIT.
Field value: value=440 unit=psi
